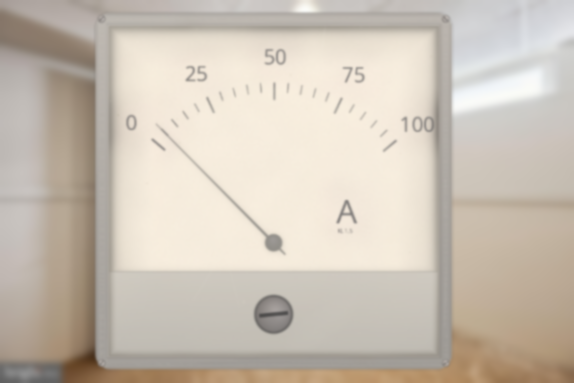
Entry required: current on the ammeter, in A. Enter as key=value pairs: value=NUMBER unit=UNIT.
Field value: value=5 unit=A
